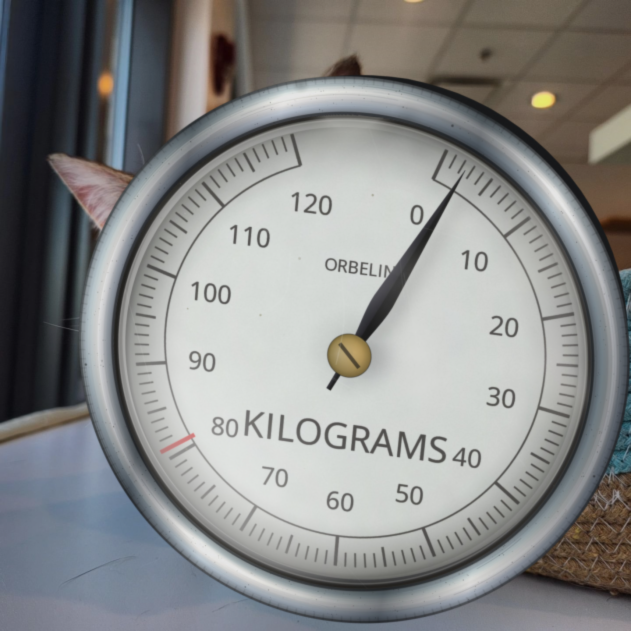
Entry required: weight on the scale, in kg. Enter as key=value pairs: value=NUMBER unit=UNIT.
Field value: value=2.5 unit=kg
